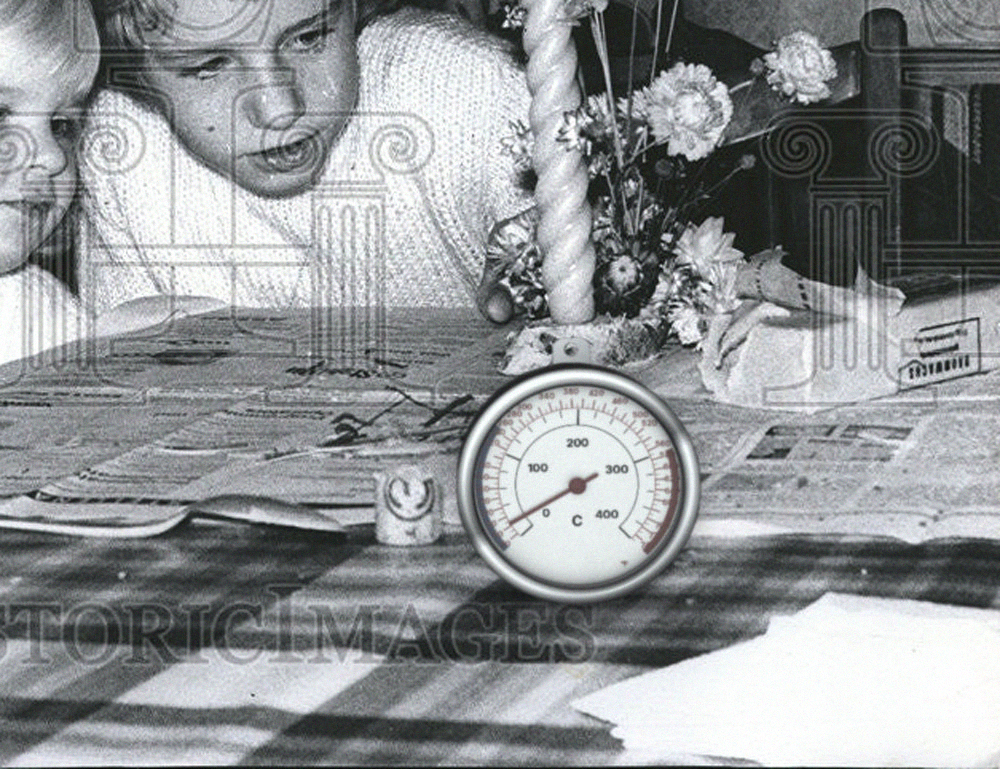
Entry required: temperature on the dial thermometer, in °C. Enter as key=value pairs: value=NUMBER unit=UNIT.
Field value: value=20 unit=°C
